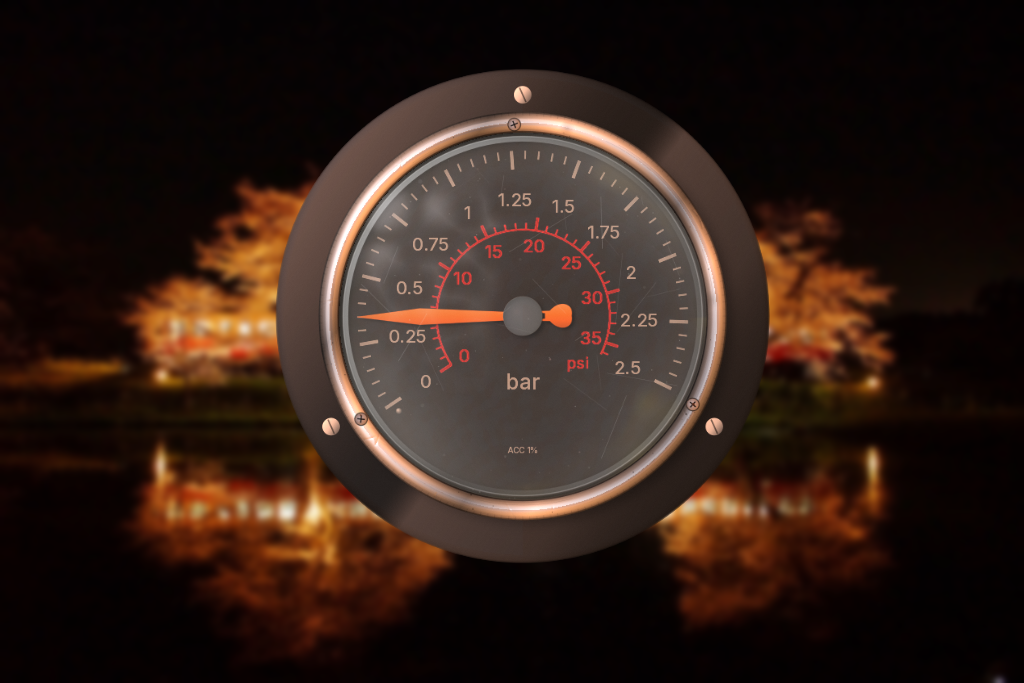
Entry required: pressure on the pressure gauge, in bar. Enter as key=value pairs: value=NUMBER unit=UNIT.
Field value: value=0.35 unit=bar
